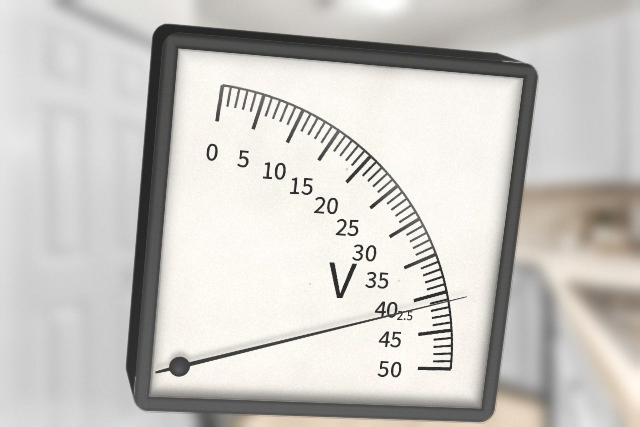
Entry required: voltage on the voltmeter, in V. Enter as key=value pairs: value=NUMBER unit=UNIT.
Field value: value=41 unit=V
